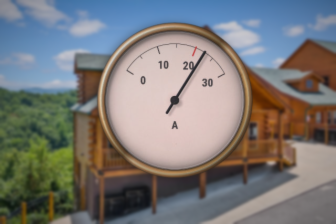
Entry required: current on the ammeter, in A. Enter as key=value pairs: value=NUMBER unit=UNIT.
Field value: value=22.5 unit=A
